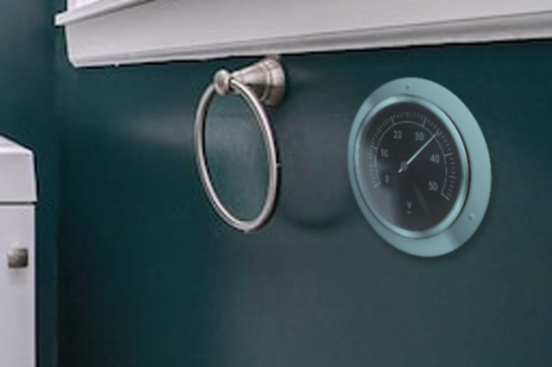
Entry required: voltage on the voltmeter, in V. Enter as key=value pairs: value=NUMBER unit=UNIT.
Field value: value=35 unit=V
